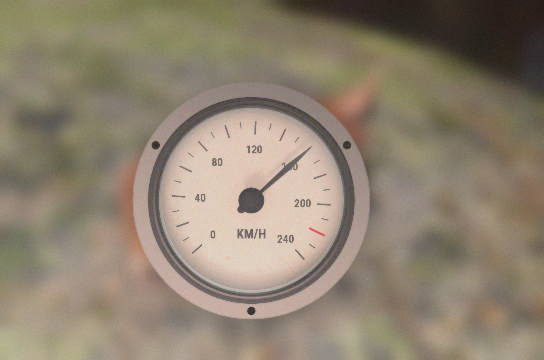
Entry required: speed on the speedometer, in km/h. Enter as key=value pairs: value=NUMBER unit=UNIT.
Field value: value=160 unit=km/h
